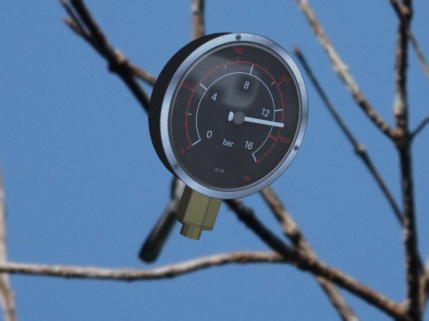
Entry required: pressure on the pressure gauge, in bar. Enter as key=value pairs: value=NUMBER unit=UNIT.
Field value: value=13 unit=bar
